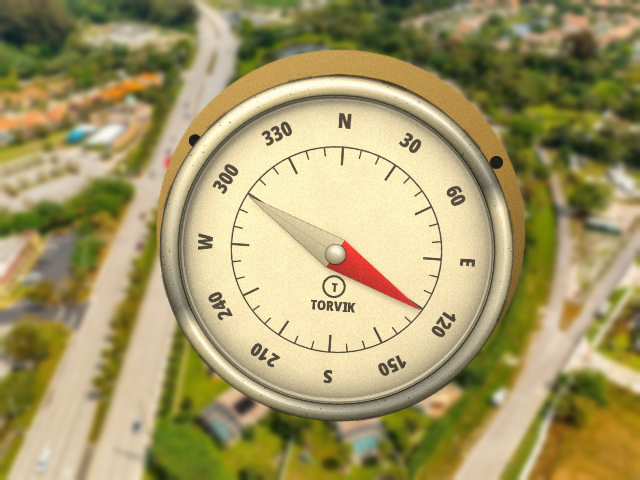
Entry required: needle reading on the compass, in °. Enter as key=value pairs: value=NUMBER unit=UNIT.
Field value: value=120 unit=°
